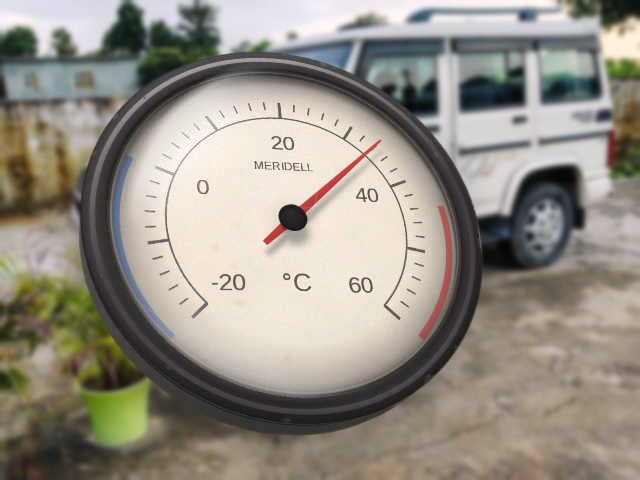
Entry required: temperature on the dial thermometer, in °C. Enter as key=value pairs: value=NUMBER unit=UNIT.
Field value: value=34 unit=°C
